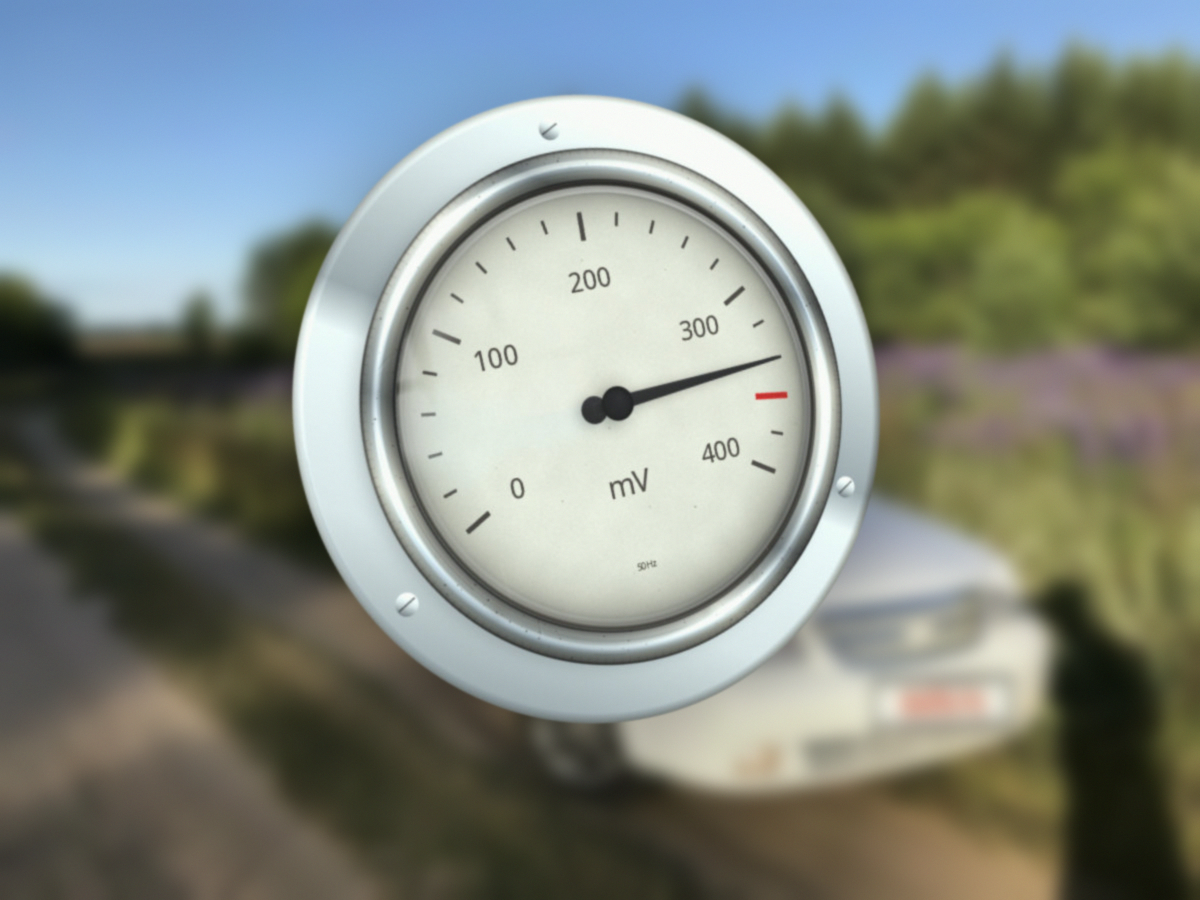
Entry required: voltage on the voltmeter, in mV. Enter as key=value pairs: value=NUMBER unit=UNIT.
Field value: value=340 unit=mV
